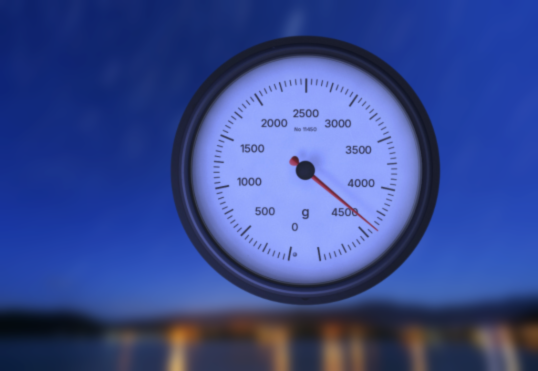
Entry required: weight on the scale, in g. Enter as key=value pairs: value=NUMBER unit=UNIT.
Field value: value=4400 unit=g
